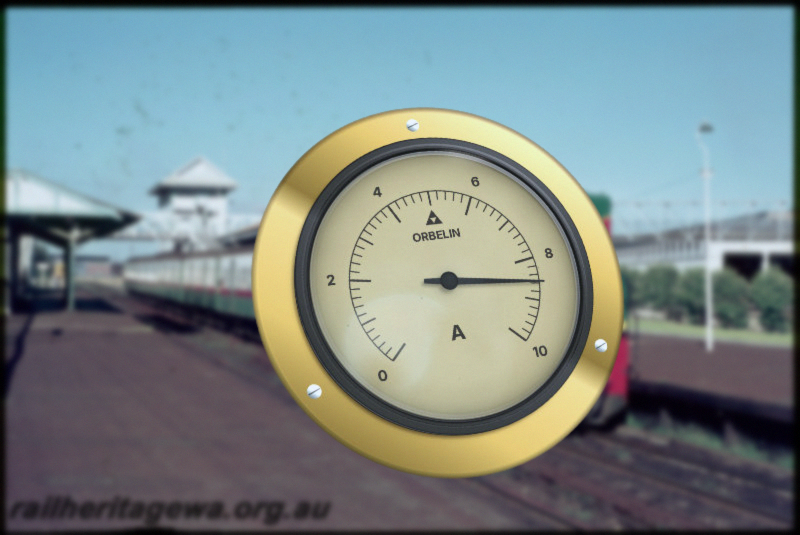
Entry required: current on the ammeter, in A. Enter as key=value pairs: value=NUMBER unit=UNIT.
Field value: value=8.6 unit=A
